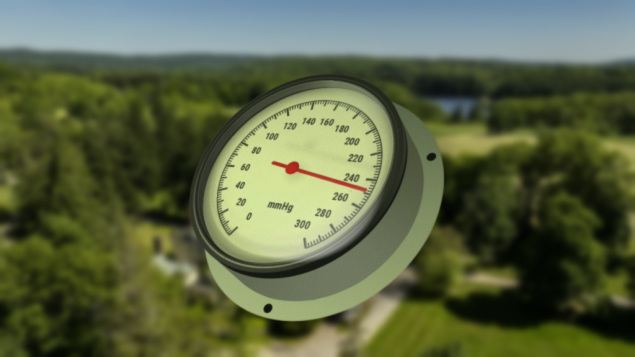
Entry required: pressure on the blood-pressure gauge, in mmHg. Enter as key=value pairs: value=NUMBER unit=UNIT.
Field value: value=250 unit=mmHg
